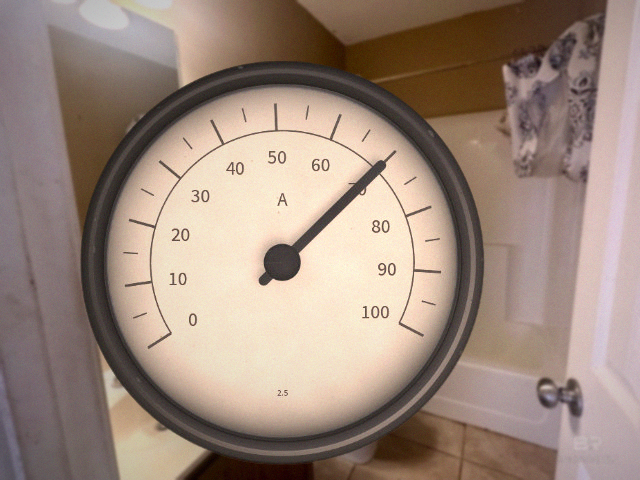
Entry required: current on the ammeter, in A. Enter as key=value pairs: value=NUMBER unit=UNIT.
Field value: value=70 unit=A
